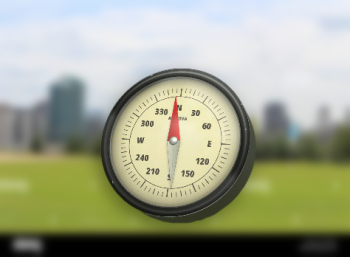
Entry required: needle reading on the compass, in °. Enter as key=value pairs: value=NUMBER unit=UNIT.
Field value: value=355 unit=°
